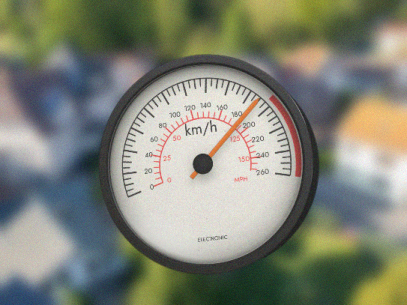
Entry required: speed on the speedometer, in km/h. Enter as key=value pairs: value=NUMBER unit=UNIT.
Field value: value=190 unit=km/h
